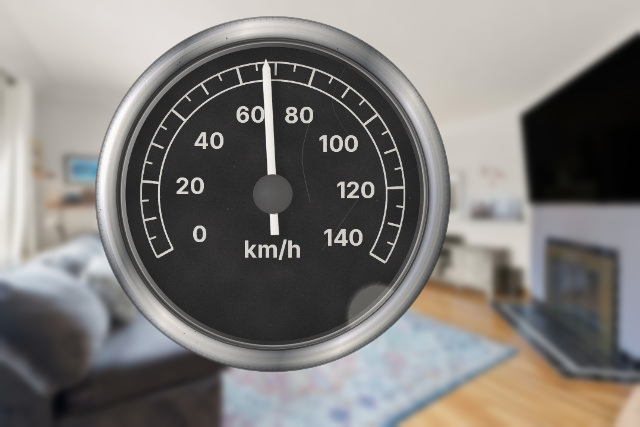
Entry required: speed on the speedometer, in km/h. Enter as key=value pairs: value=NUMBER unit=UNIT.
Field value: value=67.5 unit=km/h
